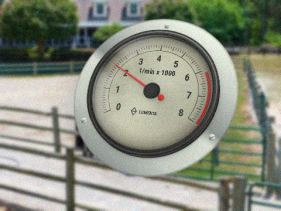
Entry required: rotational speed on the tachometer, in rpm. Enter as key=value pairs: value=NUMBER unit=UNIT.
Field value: value=2000 unit=rpm
